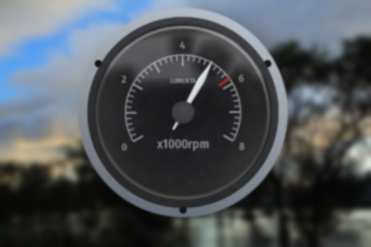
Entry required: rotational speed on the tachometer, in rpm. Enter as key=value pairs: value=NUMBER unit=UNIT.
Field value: value=5000 unit=rpm
